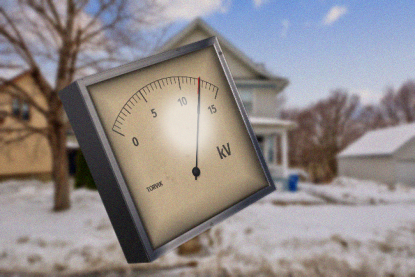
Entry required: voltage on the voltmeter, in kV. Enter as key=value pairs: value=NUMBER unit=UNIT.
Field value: value=12.5 unit=kV
